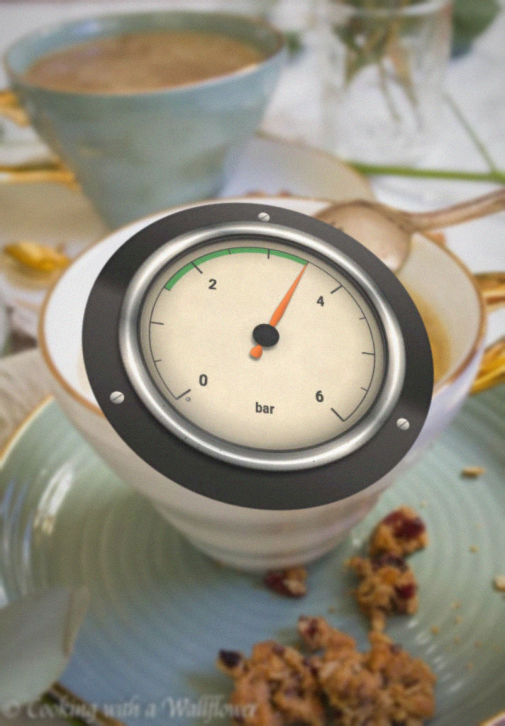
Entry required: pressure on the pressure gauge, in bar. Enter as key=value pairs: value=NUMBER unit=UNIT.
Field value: value=3.5 unit=bar
